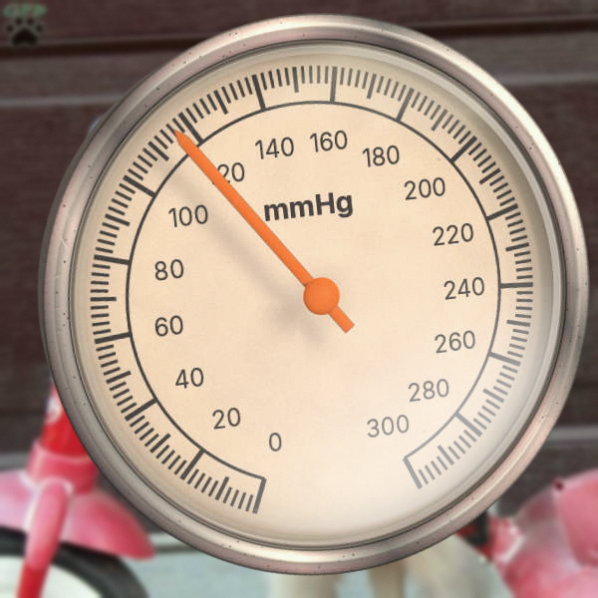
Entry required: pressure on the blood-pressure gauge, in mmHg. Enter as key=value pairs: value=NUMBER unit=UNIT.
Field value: value=116 unit=mmHg
